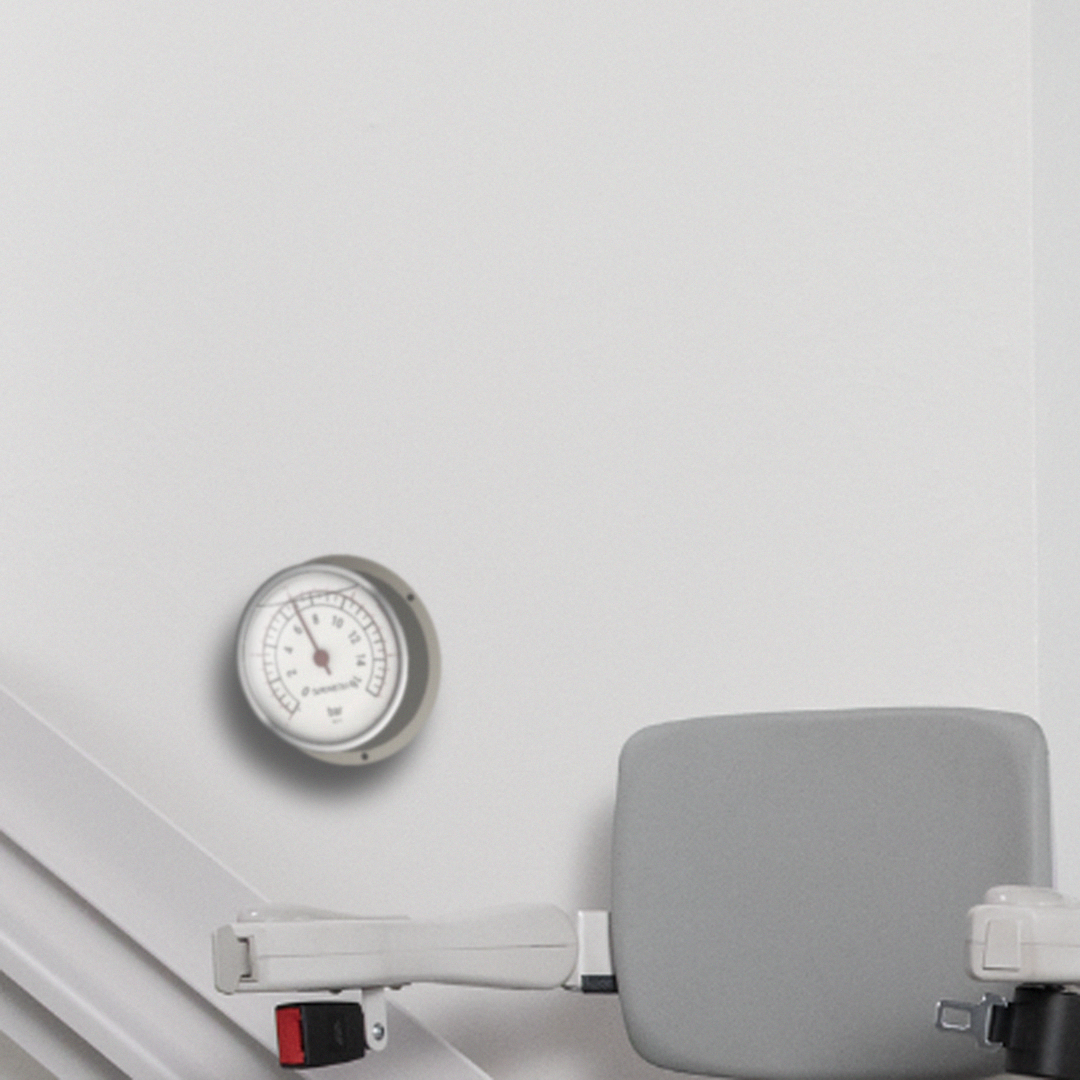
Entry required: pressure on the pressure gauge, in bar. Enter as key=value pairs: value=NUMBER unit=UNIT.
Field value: value=7 unit=bar
